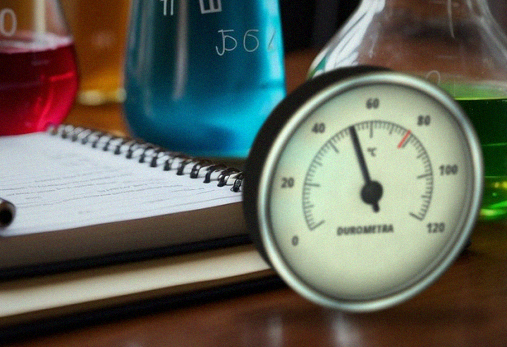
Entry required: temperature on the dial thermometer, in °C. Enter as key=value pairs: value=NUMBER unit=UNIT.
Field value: value=50 unit=°C
